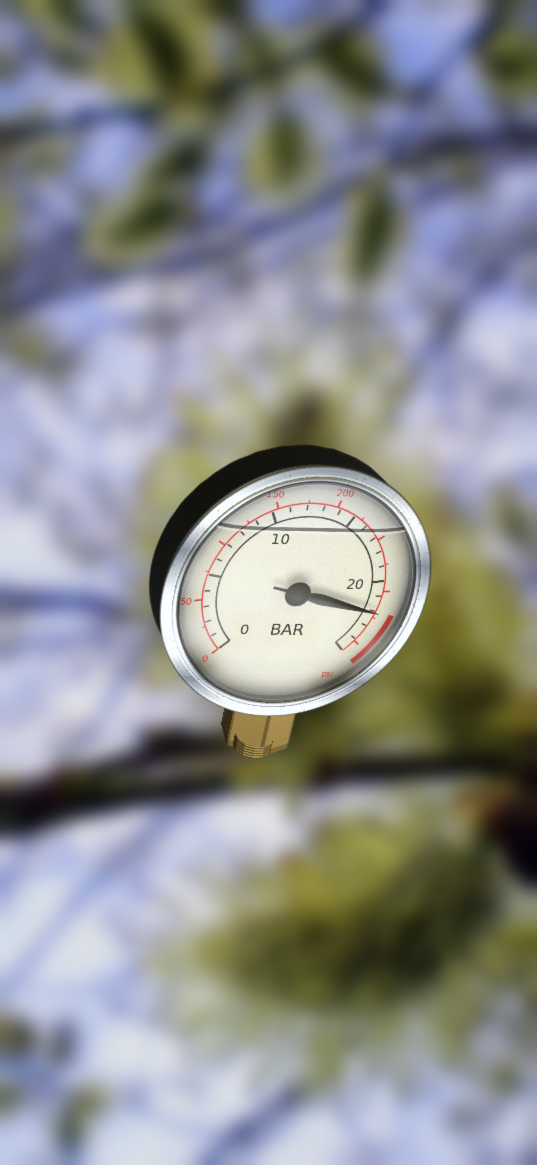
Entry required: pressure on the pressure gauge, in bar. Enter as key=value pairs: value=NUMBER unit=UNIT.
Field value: value=22 unit=bar
